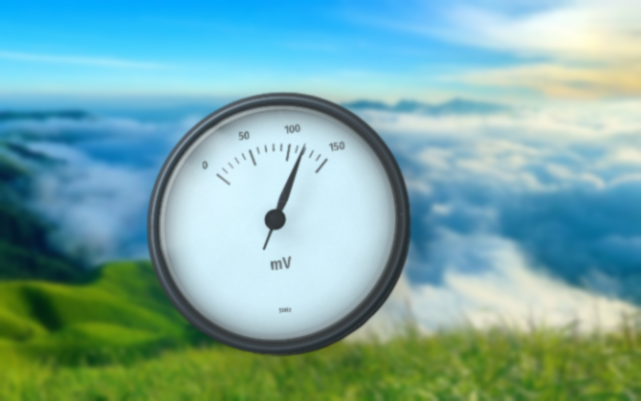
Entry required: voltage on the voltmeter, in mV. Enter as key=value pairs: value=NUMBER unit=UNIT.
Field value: value=120 unit=mV
